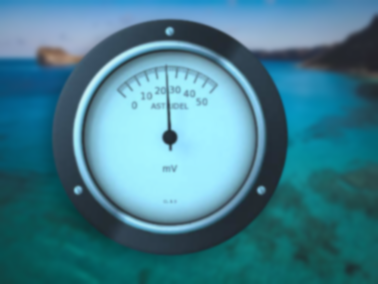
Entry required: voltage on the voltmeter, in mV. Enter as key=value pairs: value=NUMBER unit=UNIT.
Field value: value=25 unit=mV
